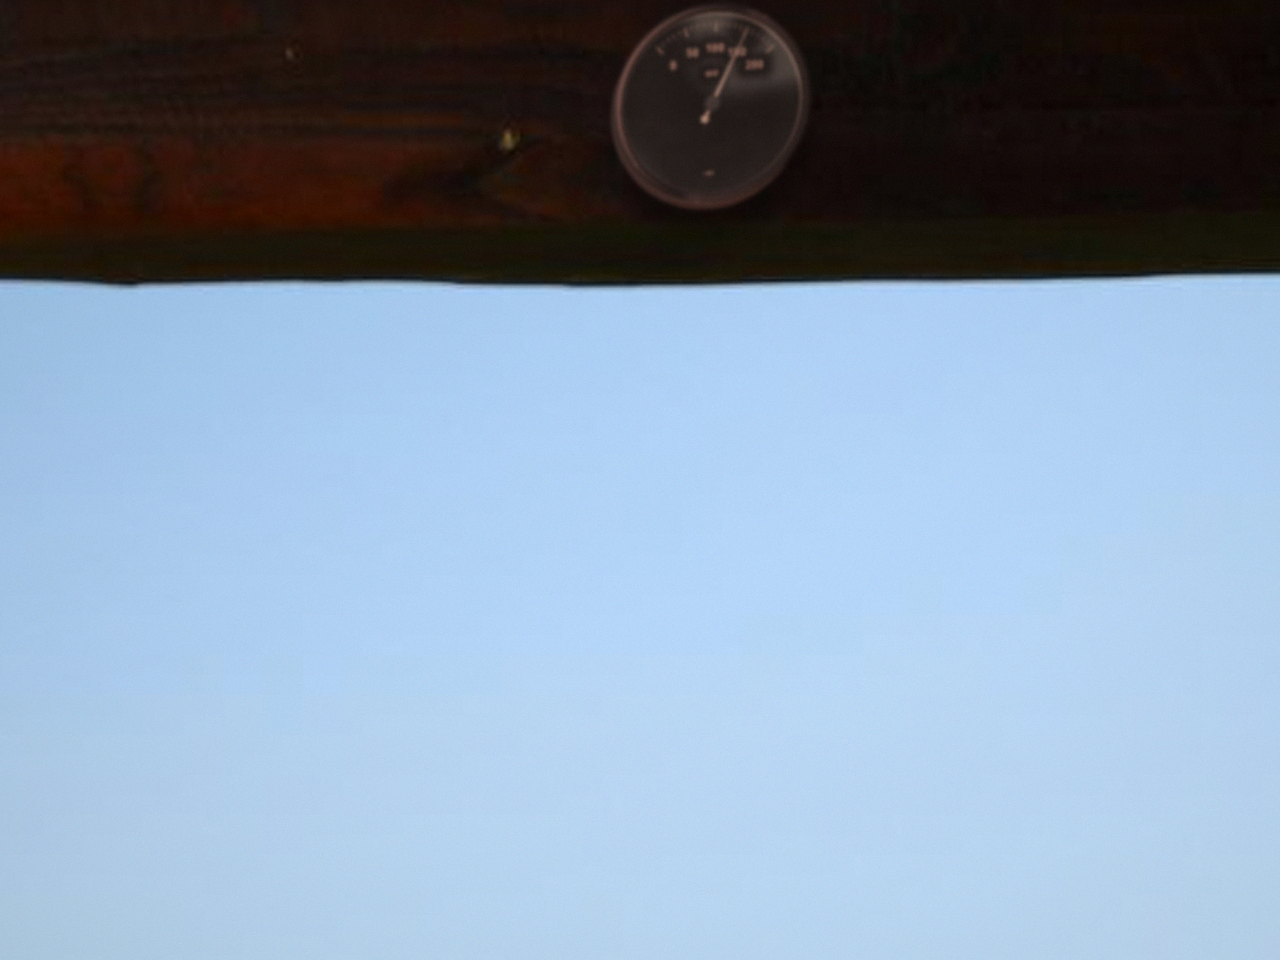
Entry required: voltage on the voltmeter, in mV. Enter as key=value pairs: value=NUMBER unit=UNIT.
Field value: value=150 unit=mV
